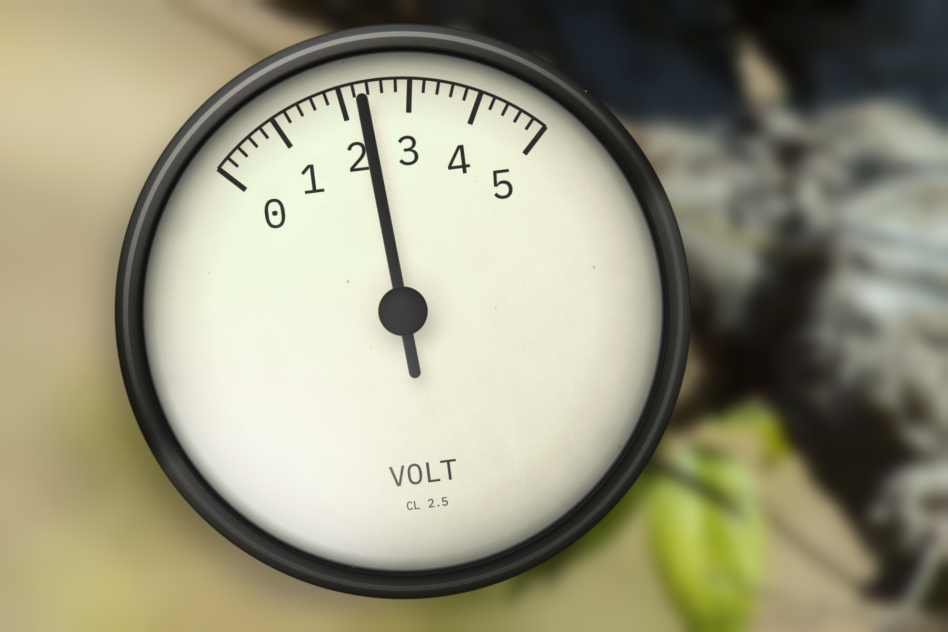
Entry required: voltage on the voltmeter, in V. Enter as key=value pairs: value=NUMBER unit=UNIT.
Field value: value=2.3 unit=V
